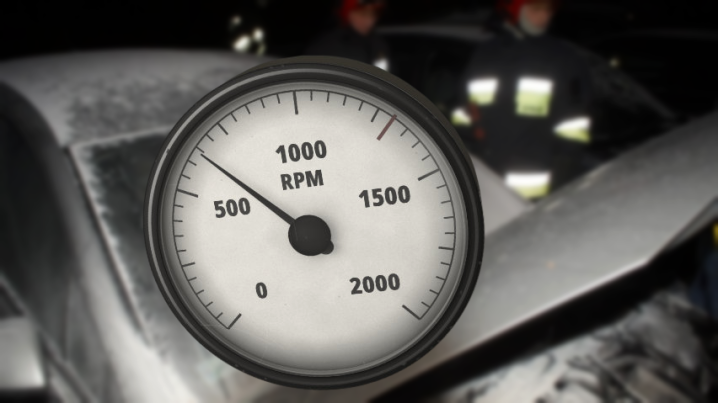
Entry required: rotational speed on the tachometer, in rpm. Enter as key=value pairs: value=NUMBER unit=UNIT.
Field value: value=650 unit=rpm
